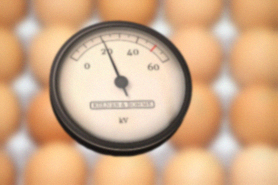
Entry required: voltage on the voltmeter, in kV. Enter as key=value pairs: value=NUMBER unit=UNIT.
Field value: value=20 unit=kV
